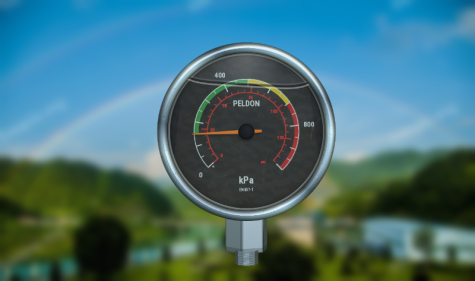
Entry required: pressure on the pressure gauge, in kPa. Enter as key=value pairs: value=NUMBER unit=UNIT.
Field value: value=150 unit=kPa
